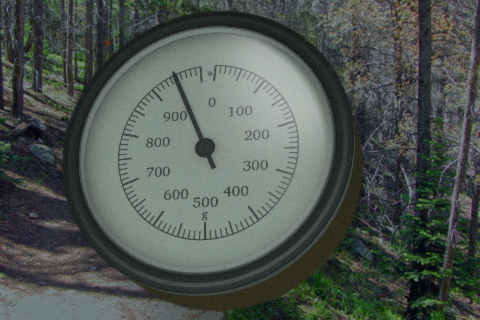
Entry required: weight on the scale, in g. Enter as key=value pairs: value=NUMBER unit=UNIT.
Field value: value=950 unit=g
